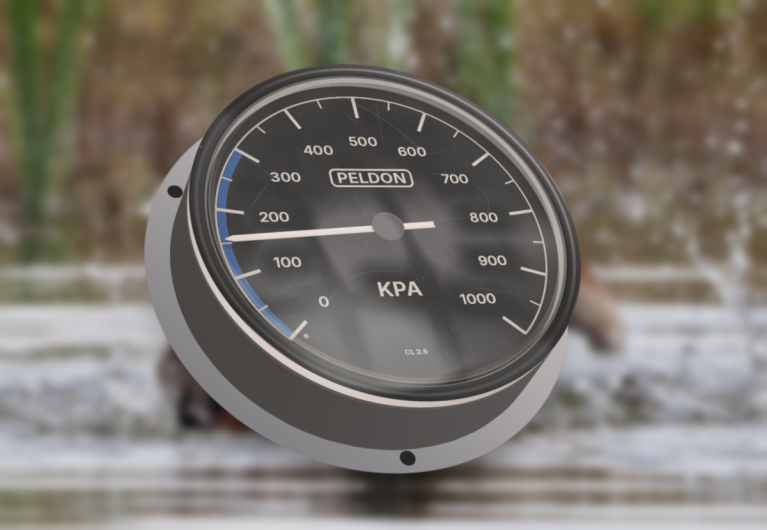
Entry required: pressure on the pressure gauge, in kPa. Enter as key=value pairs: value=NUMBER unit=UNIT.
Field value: value=150 unit=kPa
